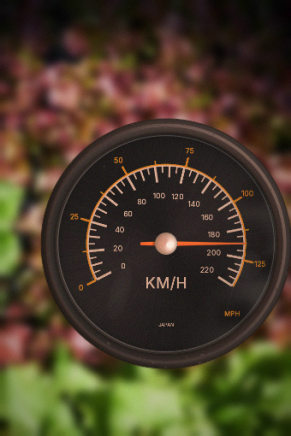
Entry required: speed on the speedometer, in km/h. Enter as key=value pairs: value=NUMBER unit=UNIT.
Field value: value=190 unit=km/h
